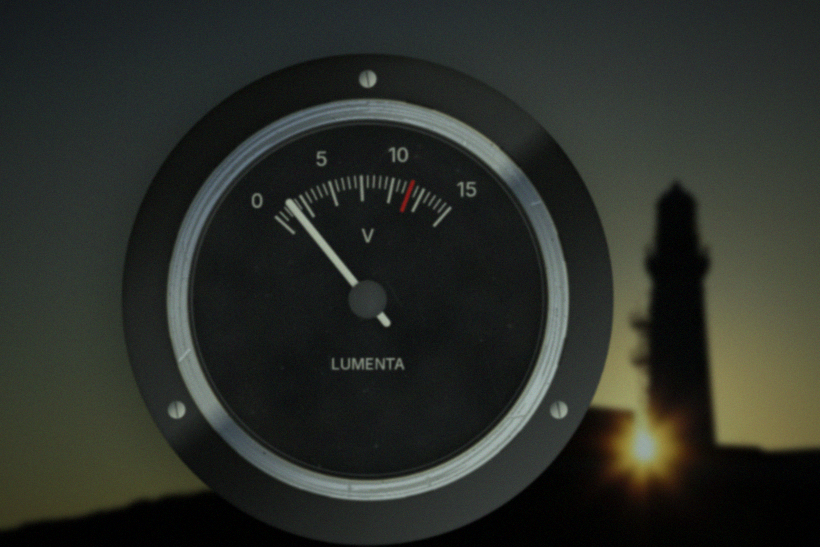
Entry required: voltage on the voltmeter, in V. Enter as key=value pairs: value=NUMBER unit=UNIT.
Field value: value=1.5 unit=V
